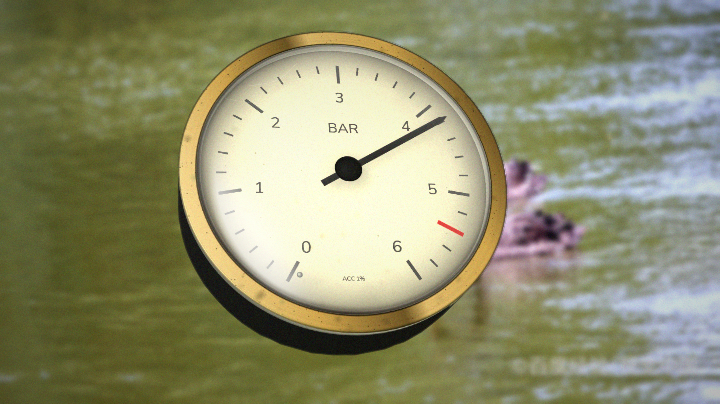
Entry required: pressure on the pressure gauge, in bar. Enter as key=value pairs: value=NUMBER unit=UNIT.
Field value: value=4.2 unit=bar
